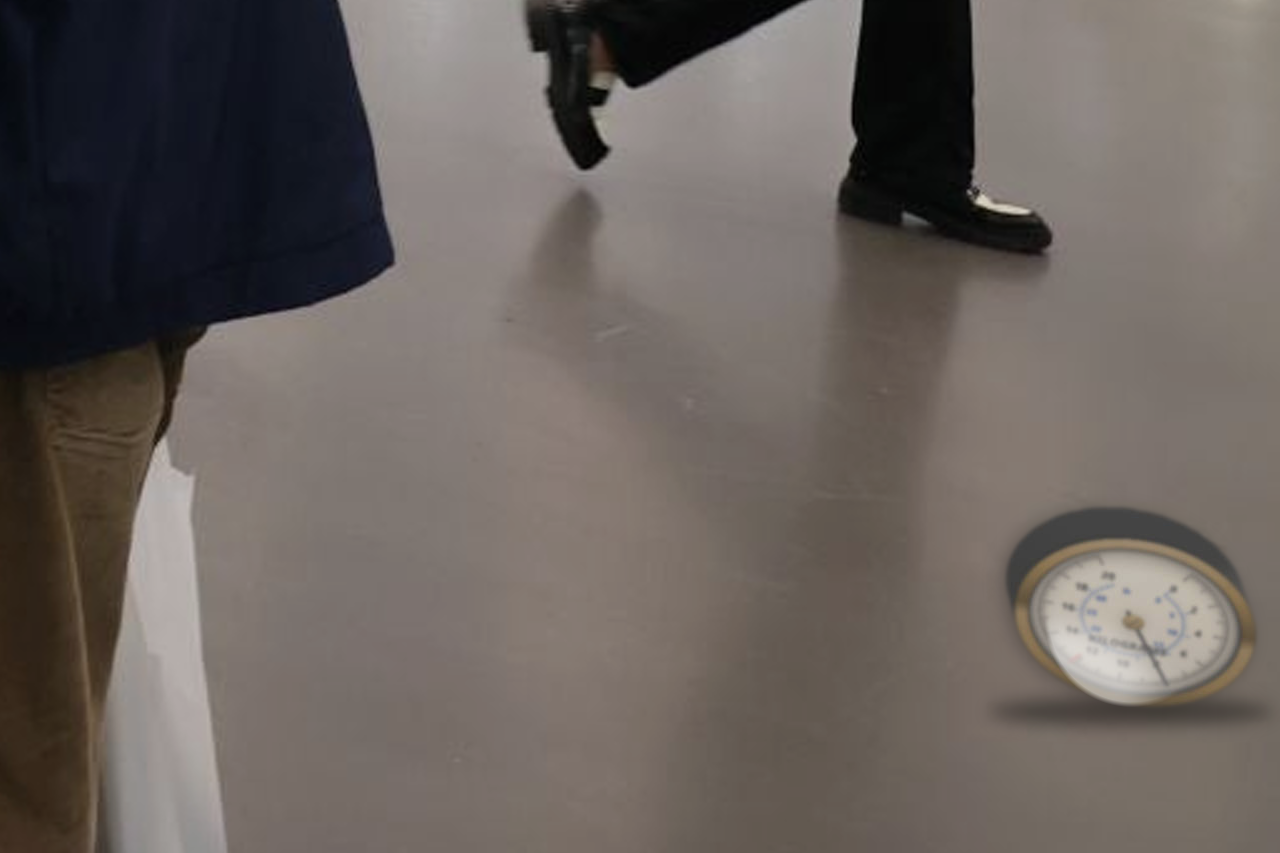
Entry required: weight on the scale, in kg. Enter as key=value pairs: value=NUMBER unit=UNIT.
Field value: value=8 unit=kg
